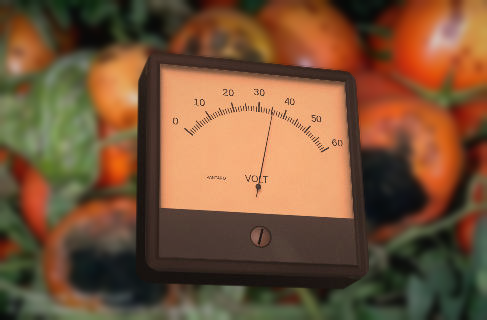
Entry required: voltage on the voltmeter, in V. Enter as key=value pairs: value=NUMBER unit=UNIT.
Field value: value=35 unit=V
